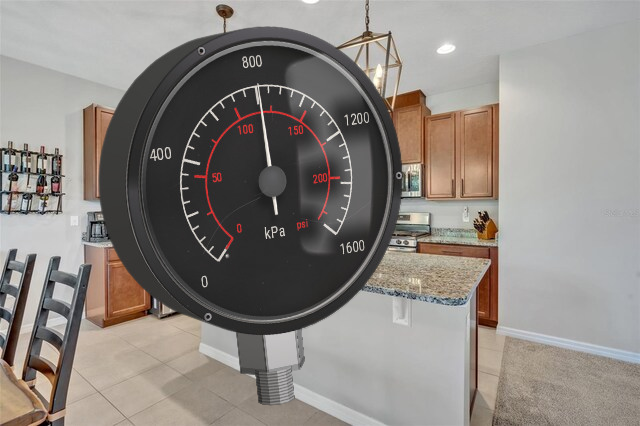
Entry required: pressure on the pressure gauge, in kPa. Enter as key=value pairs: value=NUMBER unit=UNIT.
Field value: value=800 unit=kPa
